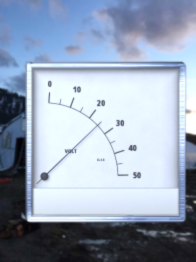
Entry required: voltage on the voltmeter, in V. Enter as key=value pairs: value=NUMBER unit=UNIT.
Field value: value=25 unit=V
